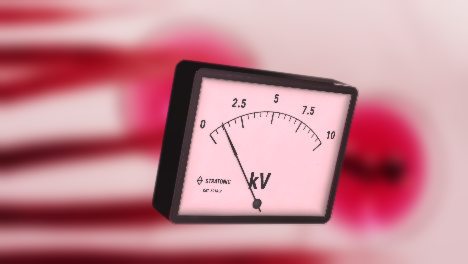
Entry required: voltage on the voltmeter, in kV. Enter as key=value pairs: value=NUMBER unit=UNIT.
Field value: value=1 unit=kV
